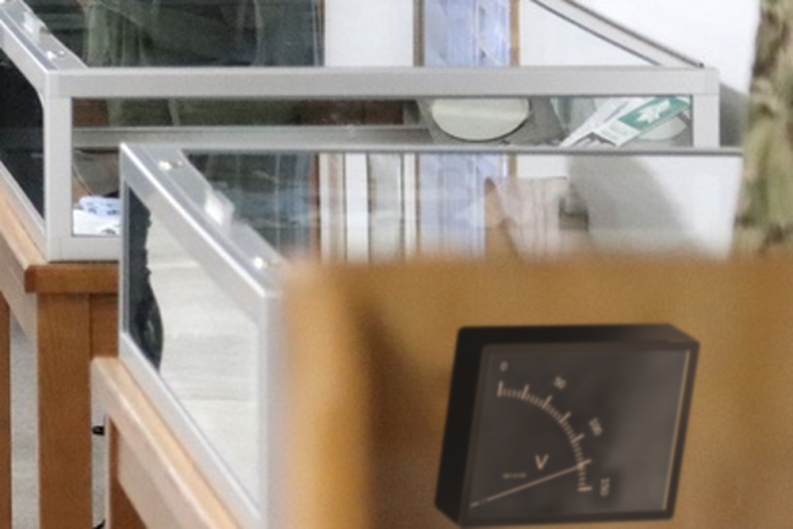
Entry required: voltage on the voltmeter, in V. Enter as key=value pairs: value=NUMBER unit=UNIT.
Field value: value=125 unit=V
